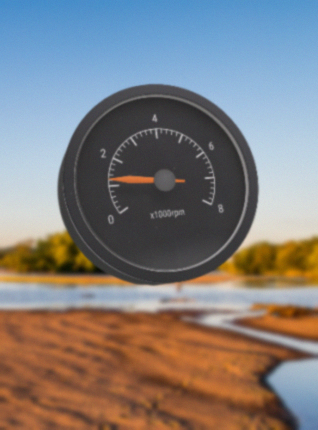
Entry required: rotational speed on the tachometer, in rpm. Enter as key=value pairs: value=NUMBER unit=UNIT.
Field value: value=1200 unit=rpm
